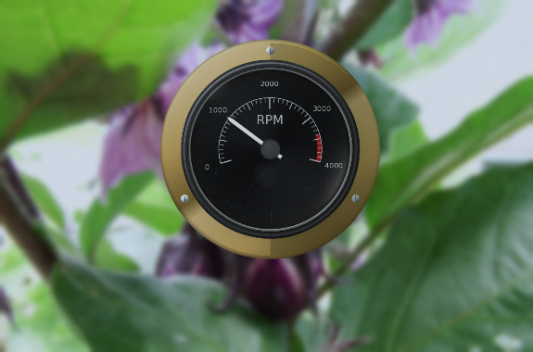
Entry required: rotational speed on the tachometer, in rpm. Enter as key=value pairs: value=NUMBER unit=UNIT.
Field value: value=1000 unit=rpm
